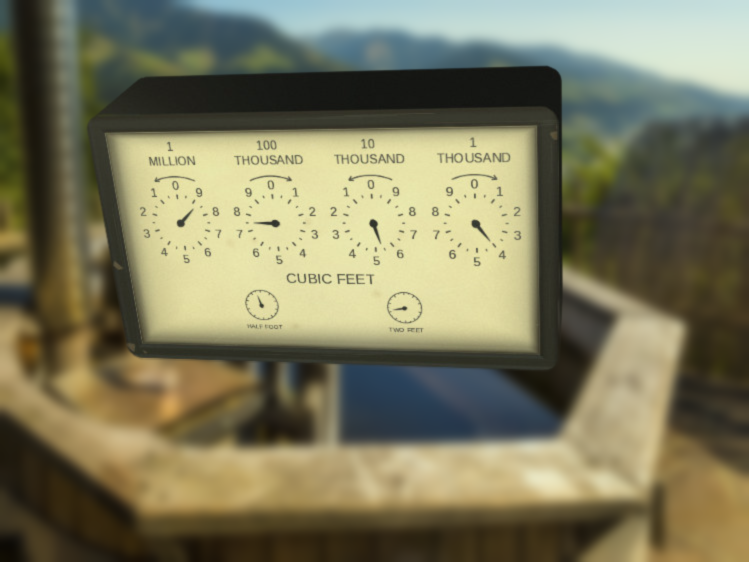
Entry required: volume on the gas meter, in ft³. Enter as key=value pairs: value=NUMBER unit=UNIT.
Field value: value=875400 unit=ft³
